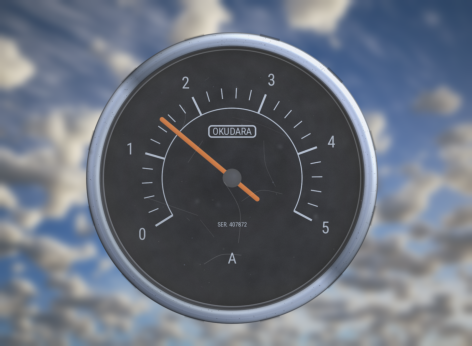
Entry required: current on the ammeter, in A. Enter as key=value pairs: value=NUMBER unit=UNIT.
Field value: value=1.5 unit=A
